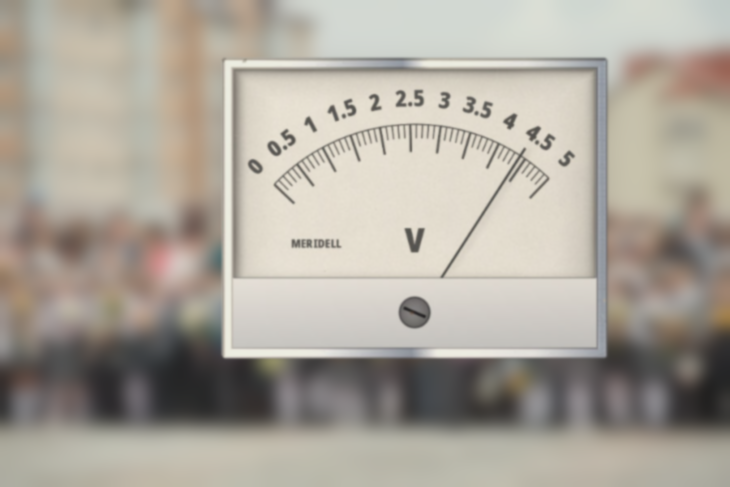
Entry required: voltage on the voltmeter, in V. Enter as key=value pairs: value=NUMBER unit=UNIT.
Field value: value=4.4 unit=V
